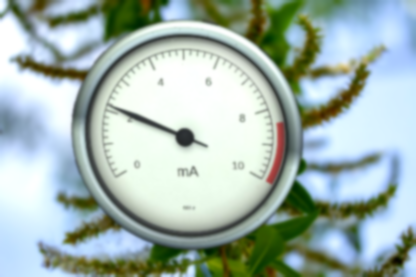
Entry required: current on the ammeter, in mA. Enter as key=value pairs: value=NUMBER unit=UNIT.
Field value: value=2.2 unit=mA
